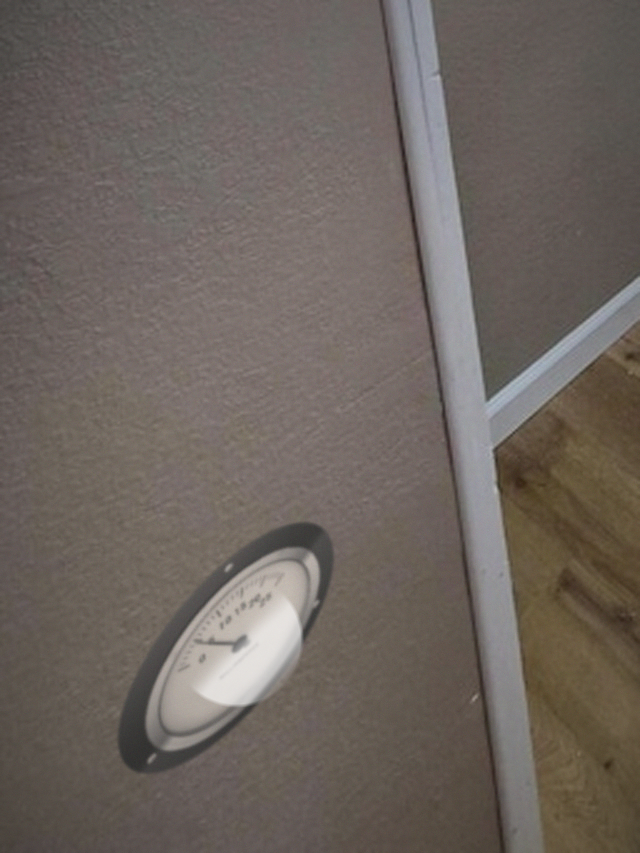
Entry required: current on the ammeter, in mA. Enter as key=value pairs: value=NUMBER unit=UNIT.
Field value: value=5 unit=mA
